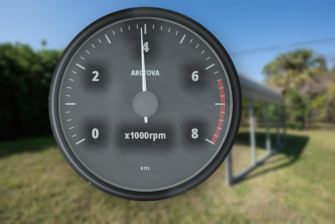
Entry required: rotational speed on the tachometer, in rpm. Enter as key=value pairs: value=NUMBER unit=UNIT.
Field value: value=3900 unit=rpm
